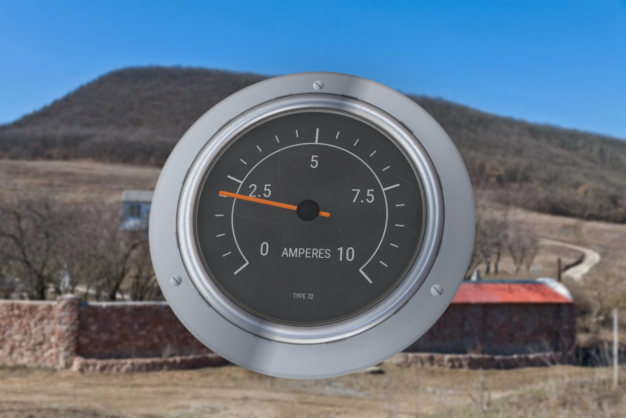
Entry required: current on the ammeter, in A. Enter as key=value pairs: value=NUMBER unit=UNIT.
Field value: value=2 unit=A
